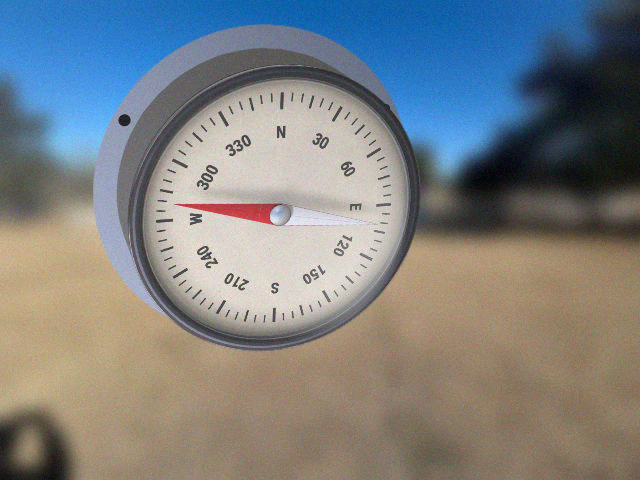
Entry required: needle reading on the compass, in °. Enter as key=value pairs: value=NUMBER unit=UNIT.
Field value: value=280 unit=°
